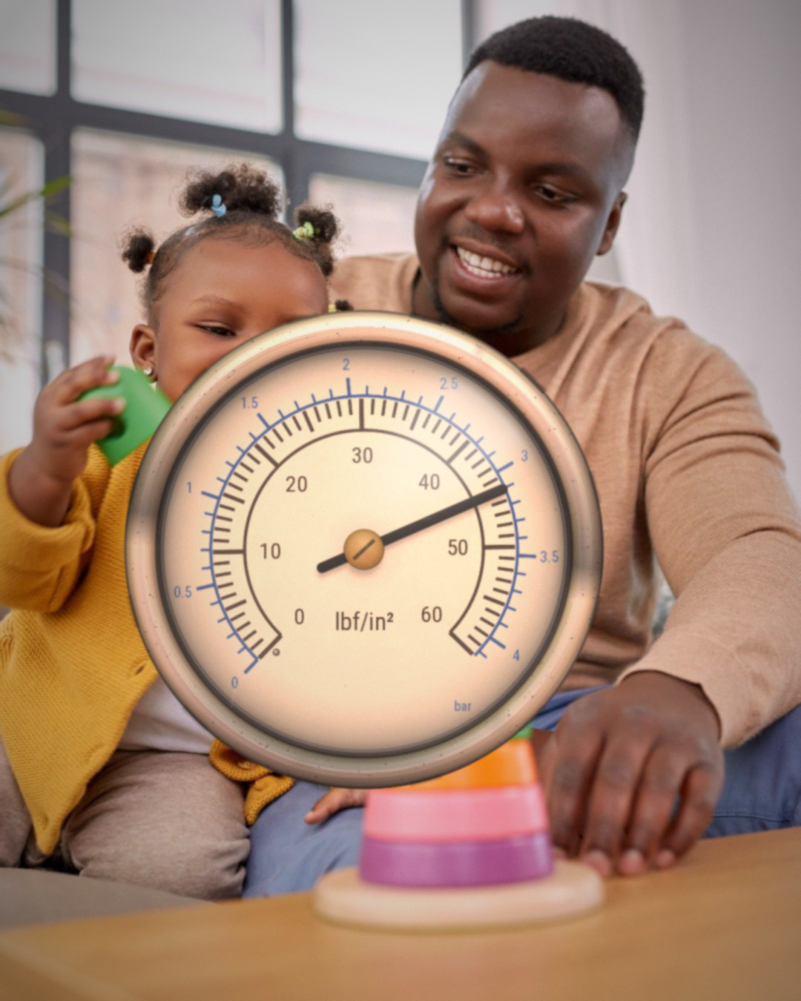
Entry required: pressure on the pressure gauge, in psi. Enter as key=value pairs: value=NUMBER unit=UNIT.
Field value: value=45 unit=psi
